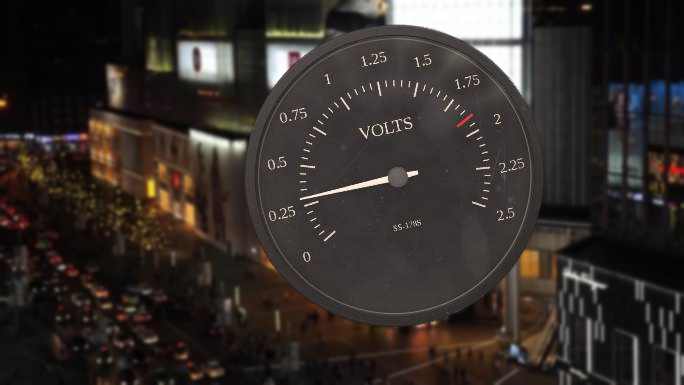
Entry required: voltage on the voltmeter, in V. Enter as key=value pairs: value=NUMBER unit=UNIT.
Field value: value=0.3 unit=V
